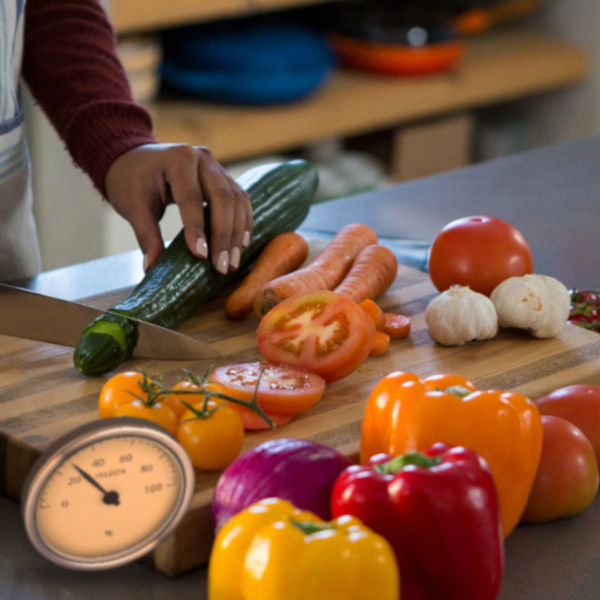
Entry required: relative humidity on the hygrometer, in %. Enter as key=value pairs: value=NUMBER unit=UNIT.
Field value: value=28 unit=%
